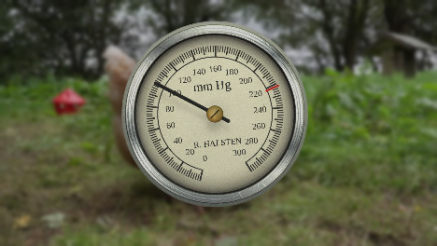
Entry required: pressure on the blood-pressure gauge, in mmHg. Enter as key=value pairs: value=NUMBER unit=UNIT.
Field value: value=100 unit=mmHg
